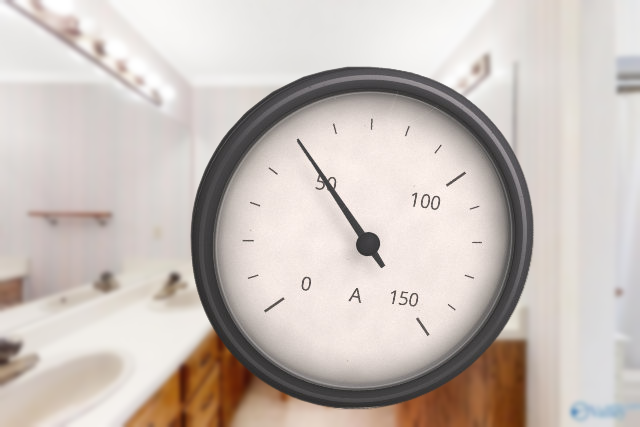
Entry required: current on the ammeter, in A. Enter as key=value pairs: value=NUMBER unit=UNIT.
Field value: value=50 unit=A
